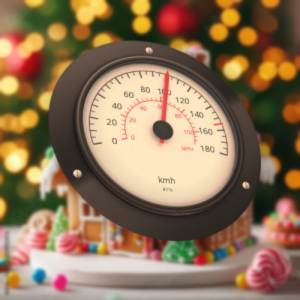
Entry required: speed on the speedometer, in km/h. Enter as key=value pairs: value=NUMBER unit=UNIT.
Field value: value=100 unit=km/h
